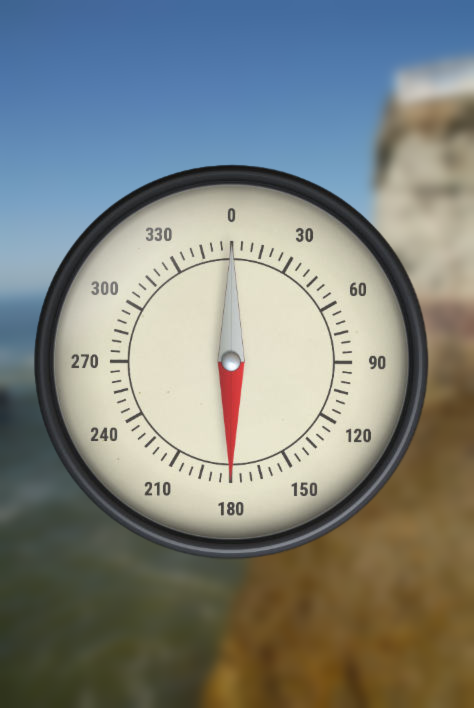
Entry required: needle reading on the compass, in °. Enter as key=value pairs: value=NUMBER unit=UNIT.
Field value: value=180 unit=°
